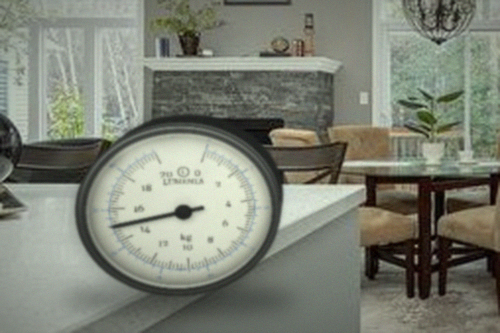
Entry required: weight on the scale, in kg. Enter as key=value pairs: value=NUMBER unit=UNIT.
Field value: value=15 unit=kg
